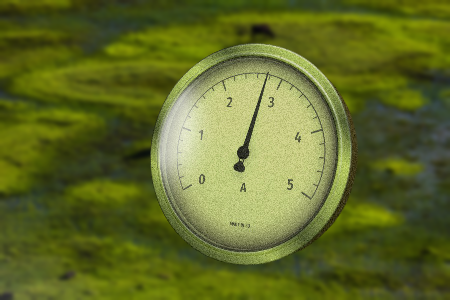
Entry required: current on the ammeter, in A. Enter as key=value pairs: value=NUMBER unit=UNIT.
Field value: value=2.8 unit=A
